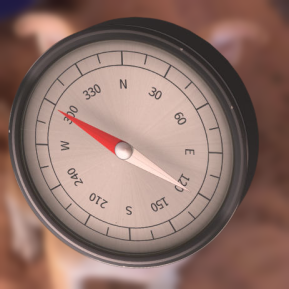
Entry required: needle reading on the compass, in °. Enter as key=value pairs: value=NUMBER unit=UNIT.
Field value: value=300 unit=°
